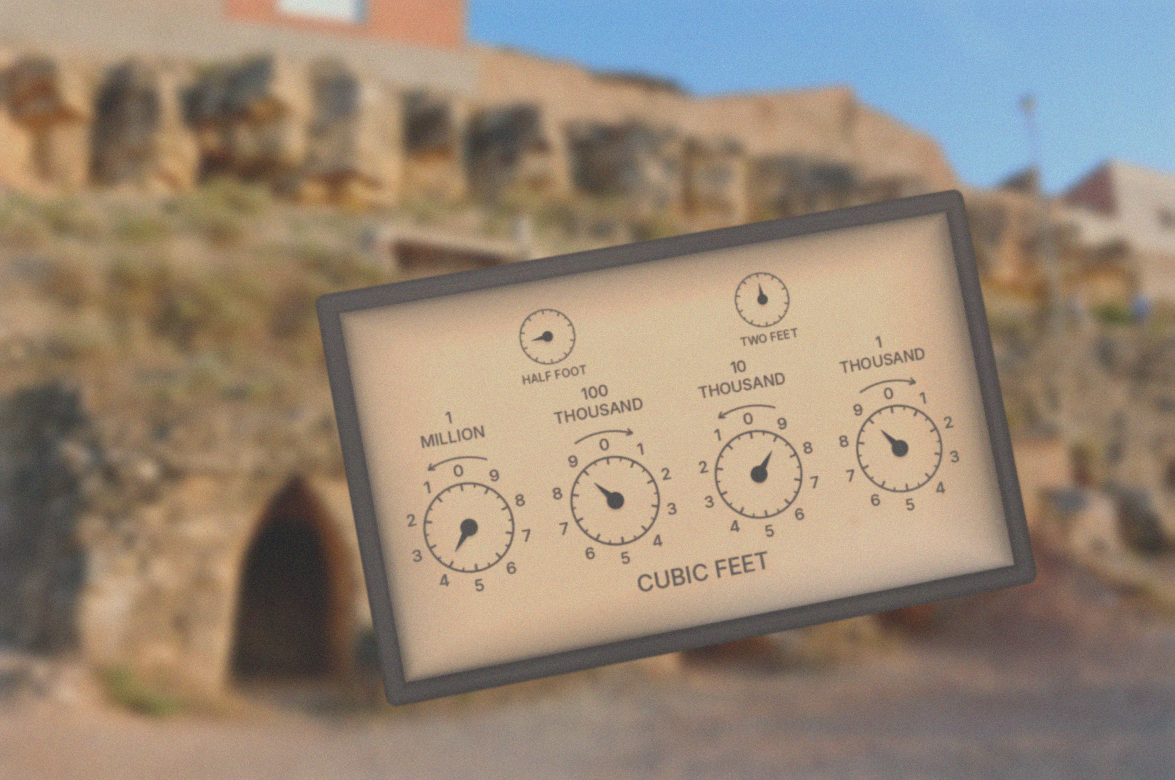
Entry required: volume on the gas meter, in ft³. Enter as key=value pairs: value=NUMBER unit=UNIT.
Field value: value=388900 unit=ft³
